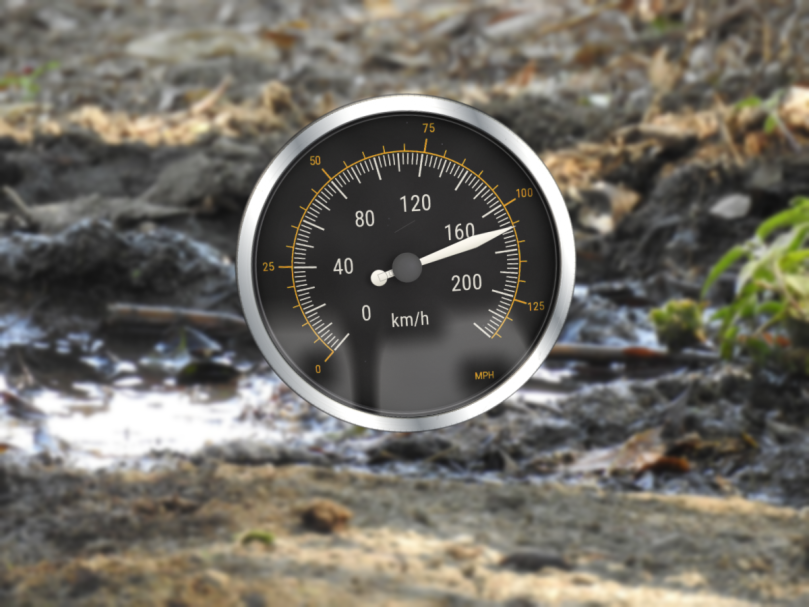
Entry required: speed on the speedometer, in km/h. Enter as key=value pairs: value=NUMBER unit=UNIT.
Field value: value=170 unit=km/h
